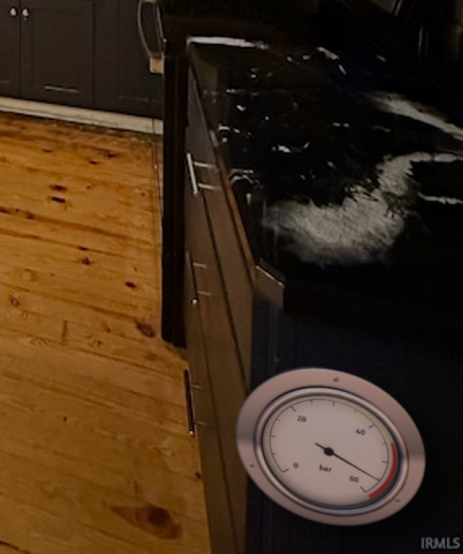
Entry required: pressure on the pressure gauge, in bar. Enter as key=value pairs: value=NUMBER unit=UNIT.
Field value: value=55 unit=bar
